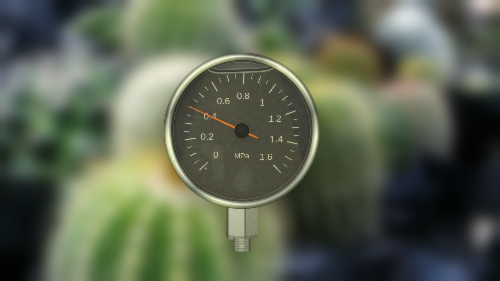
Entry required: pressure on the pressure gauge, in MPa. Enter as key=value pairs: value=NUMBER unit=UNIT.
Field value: value=0.4 unit=MPa
